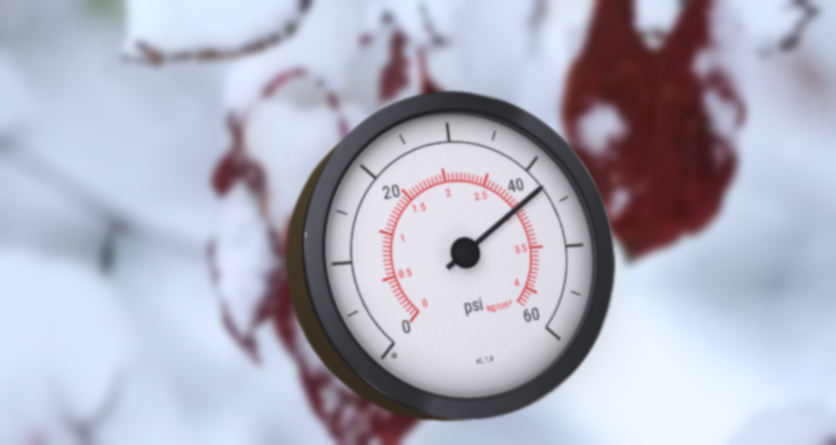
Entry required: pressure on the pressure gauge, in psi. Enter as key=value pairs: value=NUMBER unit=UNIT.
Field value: value=42.5 unit=psi
